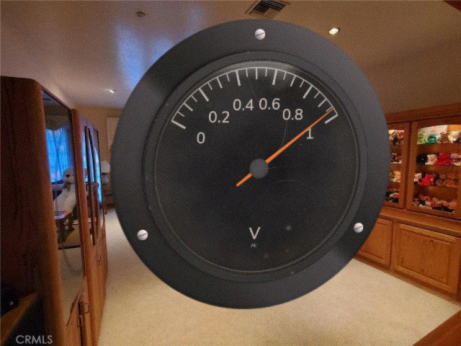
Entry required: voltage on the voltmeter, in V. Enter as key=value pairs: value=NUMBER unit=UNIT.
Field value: value=0.95 unit=V
